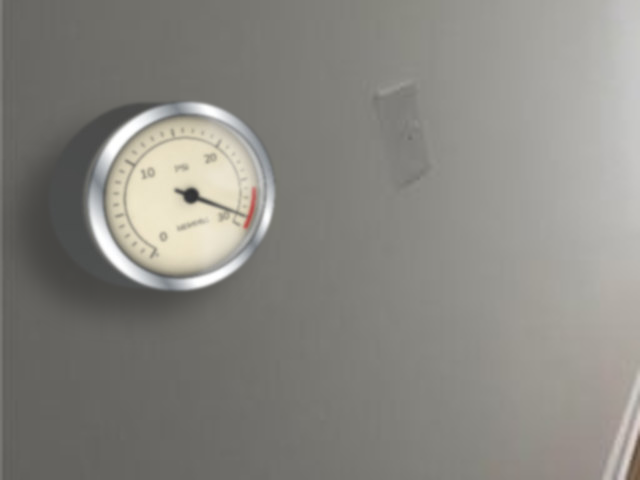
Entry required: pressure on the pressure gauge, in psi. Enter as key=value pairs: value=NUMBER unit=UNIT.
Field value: value=29 unit=psi
